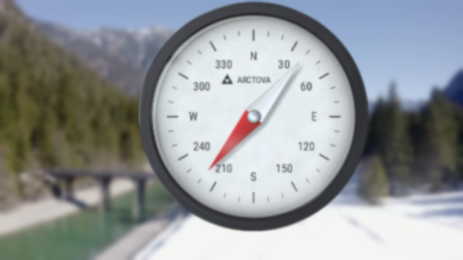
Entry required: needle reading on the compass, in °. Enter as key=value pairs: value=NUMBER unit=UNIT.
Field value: value=220 unit=°
